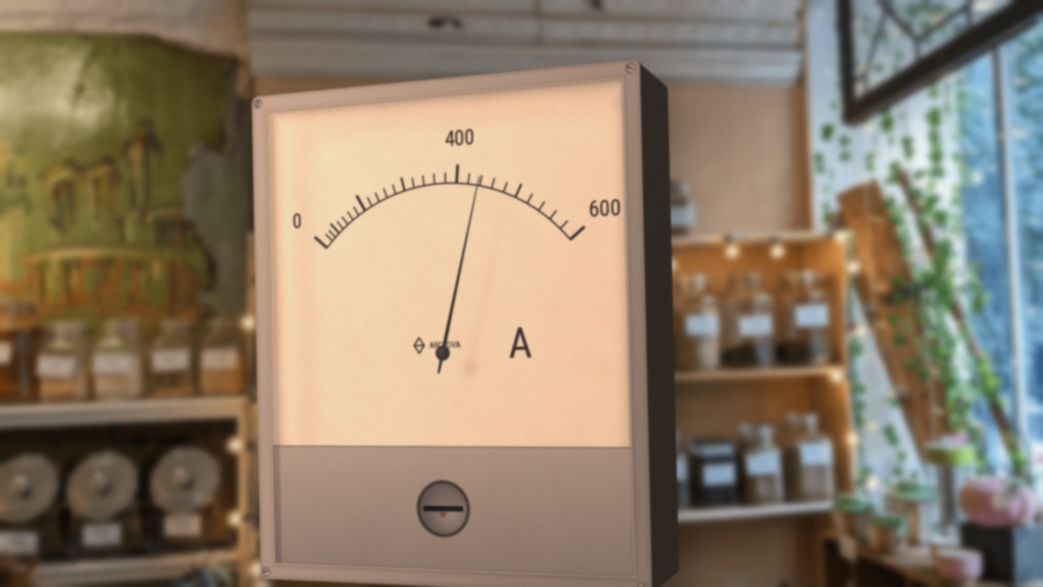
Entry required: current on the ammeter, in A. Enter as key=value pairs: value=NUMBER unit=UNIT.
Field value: value=440 unit=A
